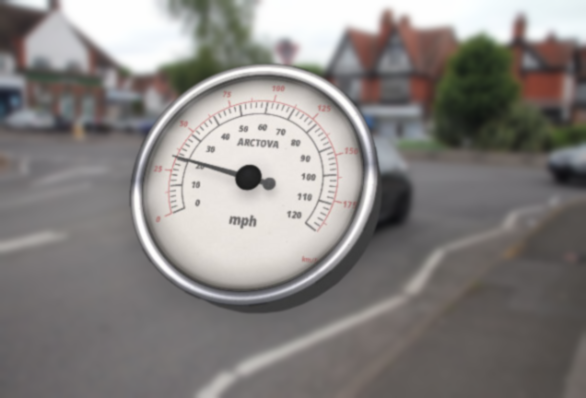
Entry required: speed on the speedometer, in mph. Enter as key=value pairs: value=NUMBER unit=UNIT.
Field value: value=20 unit=mph
